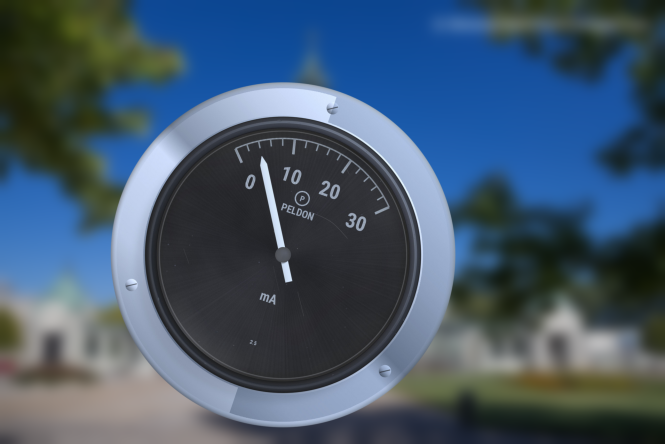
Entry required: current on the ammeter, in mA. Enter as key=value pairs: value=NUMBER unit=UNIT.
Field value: value=4 unit=mA
